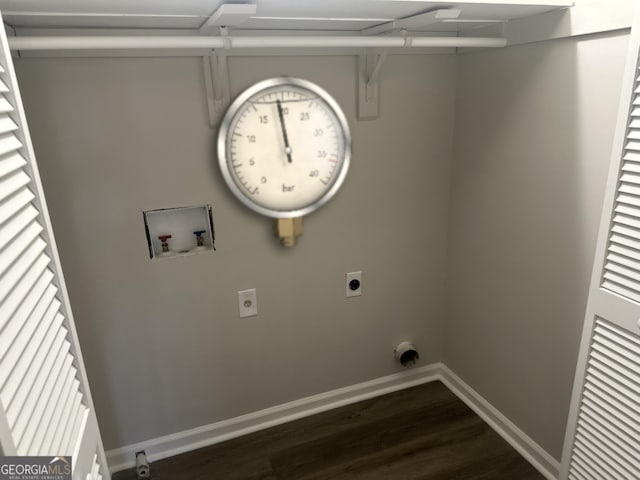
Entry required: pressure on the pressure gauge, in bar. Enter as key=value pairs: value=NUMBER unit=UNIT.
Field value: value=19 unit=bar
